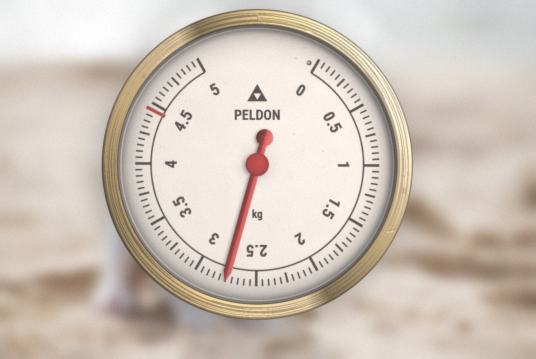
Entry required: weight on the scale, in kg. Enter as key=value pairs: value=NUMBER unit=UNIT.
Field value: value=2.75 unit=kg
